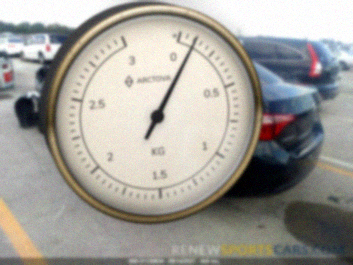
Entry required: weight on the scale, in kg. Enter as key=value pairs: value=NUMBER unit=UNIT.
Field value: value=0.1 unit=kg
